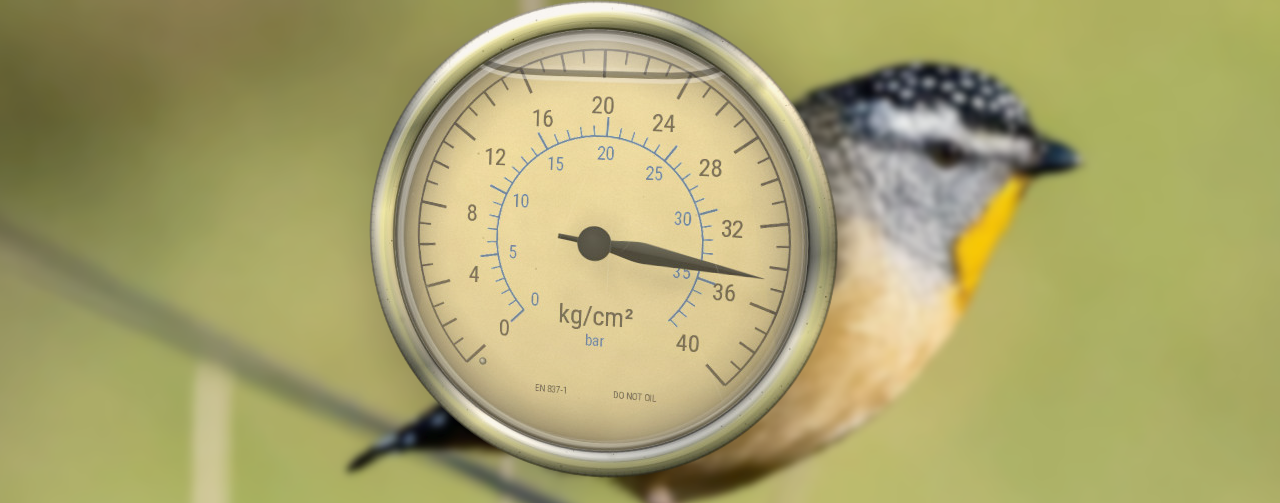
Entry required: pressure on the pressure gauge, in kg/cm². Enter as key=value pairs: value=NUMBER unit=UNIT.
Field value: value=34.5 unit=kg/cm²
